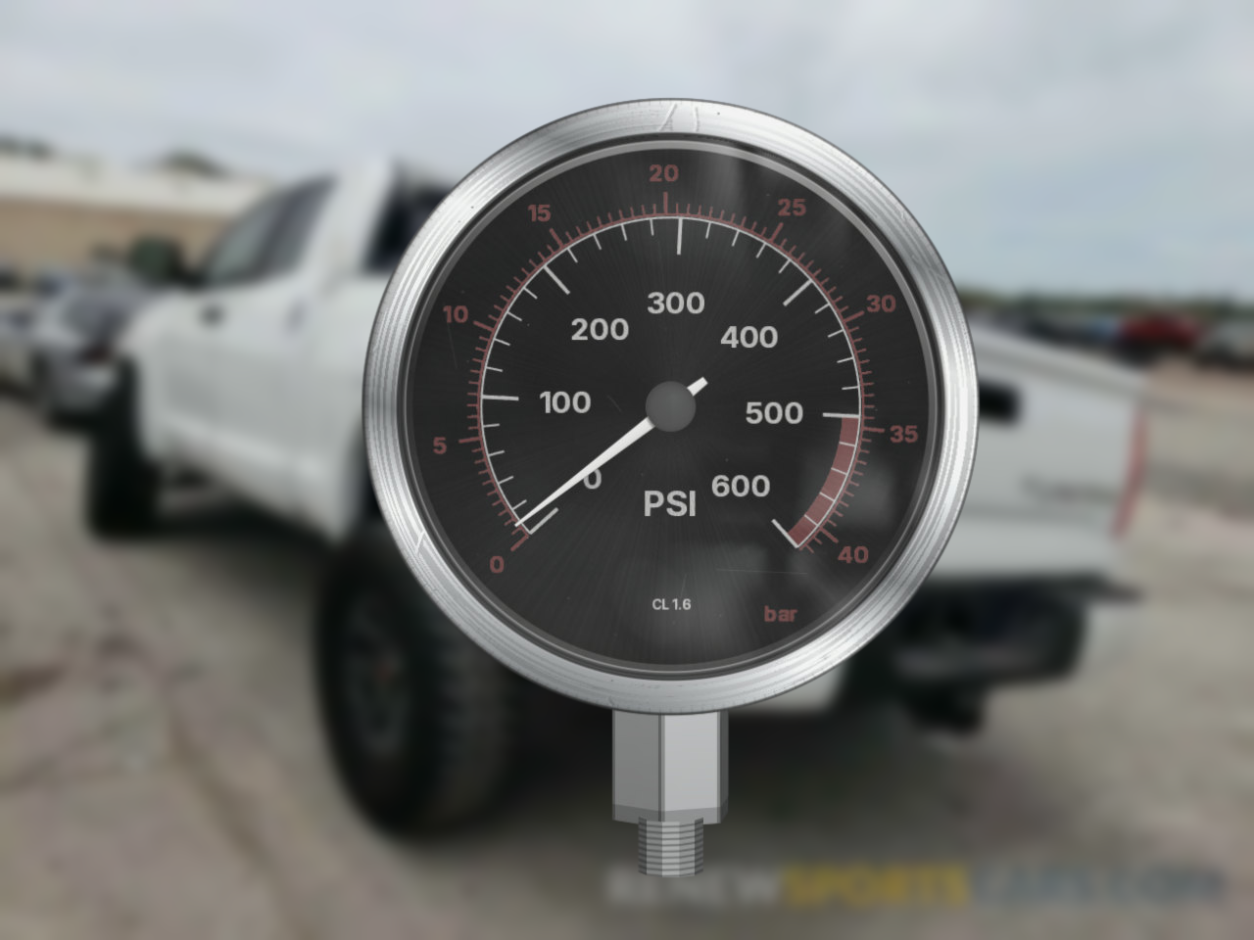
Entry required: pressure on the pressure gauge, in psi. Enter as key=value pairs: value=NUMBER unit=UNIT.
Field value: value=10 unit=psi
